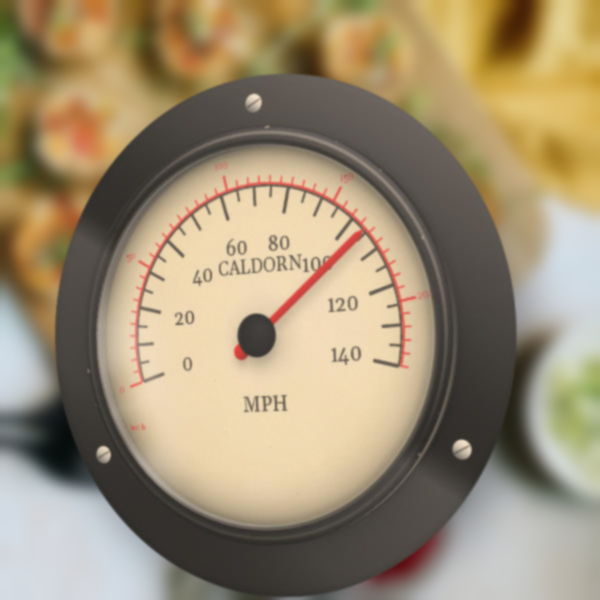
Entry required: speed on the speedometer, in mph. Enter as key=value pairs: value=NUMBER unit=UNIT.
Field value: value=105 unit=mph
